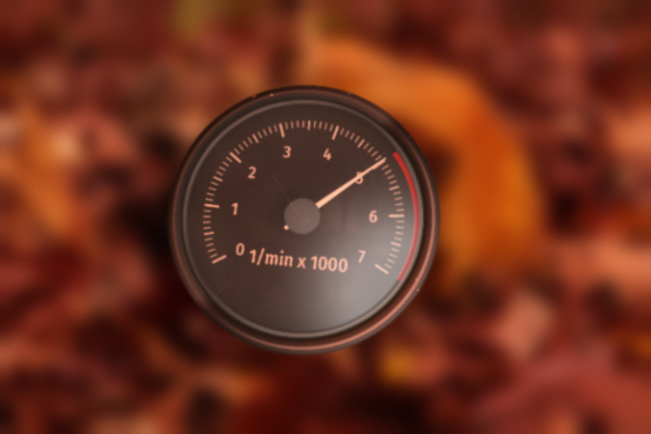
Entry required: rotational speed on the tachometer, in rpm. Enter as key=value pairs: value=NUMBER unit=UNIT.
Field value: value=5000 unit=rpm
